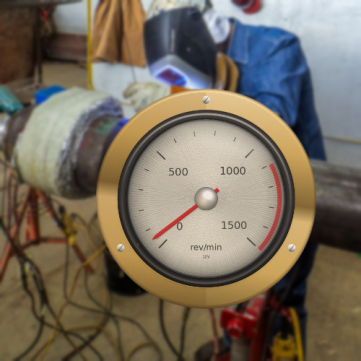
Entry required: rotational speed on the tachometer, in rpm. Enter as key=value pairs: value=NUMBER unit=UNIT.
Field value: value=50 unit=rpm
